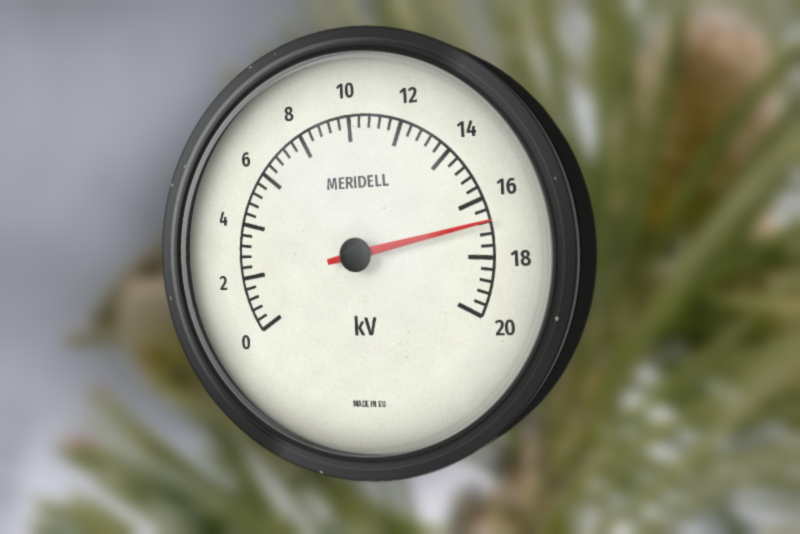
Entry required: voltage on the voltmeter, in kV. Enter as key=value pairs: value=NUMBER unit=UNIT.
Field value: value=16.8 unit=kV
